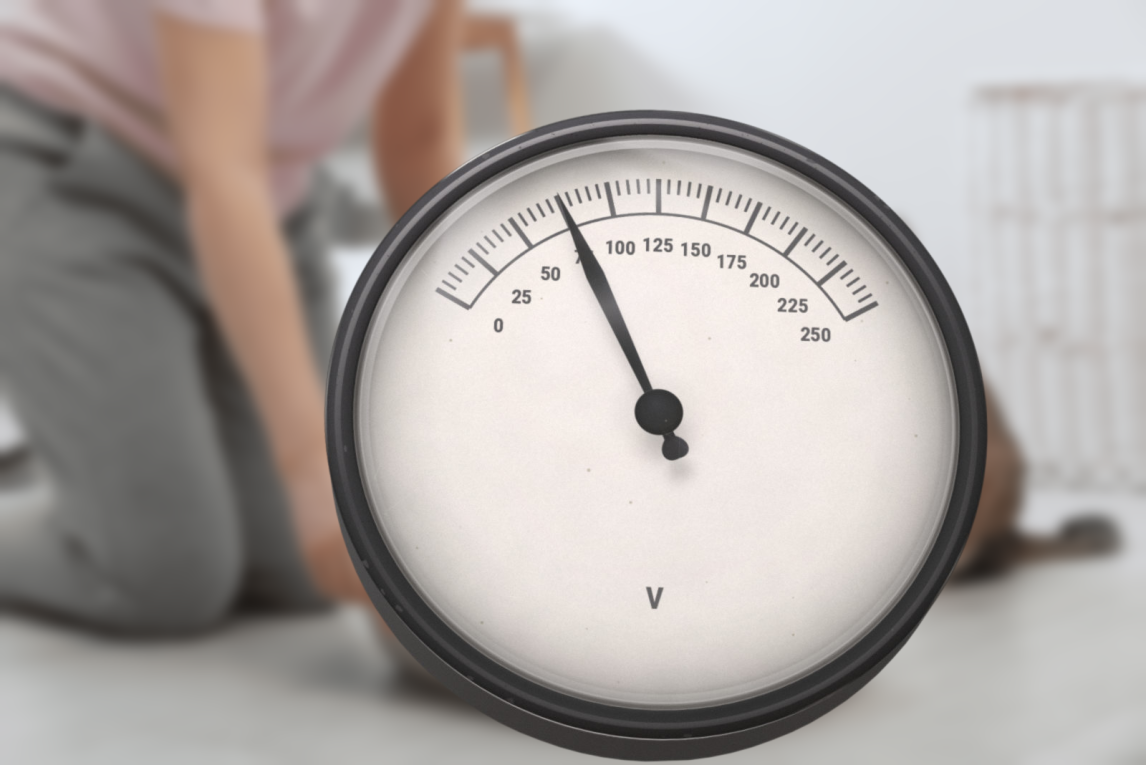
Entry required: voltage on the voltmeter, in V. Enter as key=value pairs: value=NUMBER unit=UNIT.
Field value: value=75 unit=V
